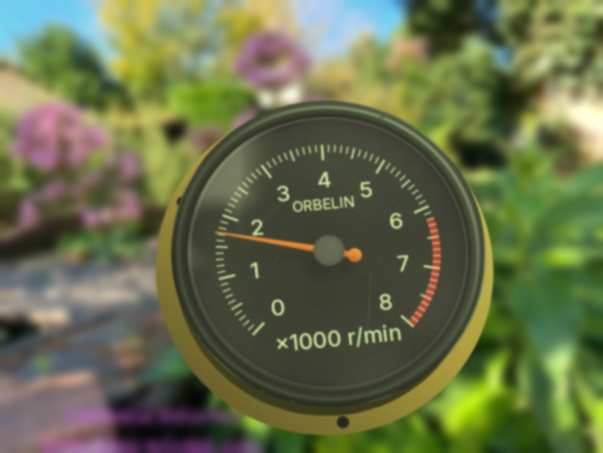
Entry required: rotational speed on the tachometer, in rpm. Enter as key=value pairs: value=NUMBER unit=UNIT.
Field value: value=1700 unit=rpm
